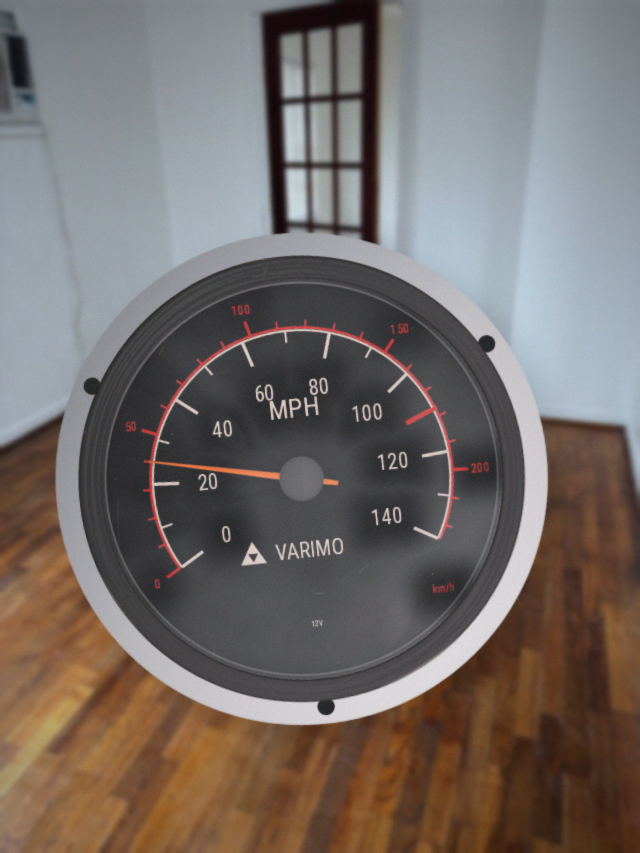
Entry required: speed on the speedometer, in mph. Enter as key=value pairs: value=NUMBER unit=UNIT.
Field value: value=25 unit=mph
